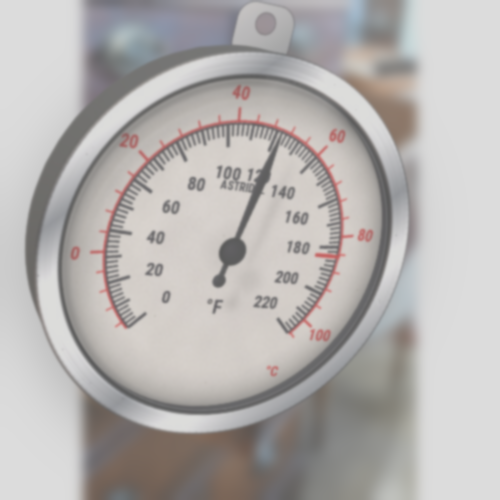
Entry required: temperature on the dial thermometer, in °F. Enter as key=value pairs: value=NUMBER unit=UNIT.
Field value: value=120 unit=°F
